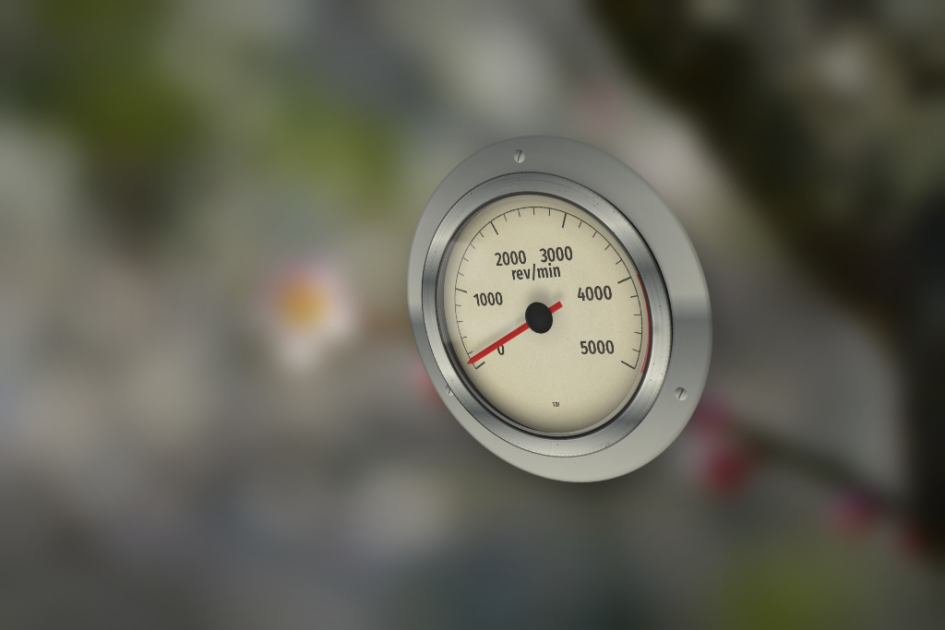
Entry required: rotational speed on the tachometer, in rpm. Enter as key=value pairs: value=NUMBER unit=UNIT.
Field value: value=100 unit=rpm
